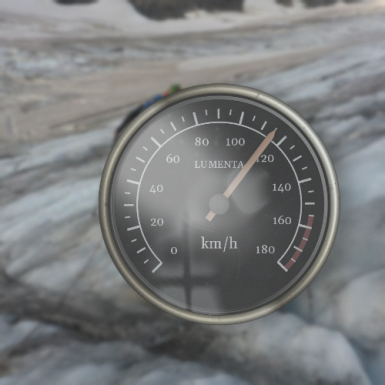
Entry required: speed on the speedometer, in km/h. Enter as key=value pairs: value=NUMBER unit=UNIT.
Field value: value=115 unit=km/h
